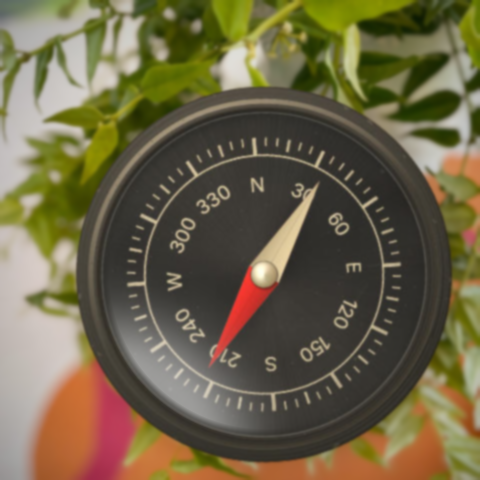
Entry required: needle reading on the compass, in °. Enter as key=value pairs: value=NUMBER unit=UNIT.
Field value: value=215 unit=°
